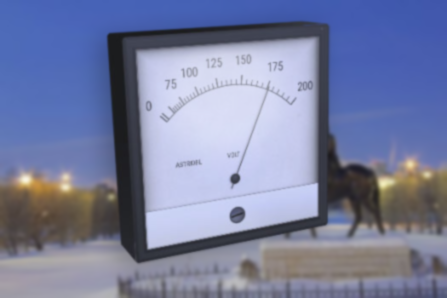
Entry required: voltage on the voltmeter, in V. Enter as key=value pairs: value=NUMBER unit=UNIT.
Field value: value=175 unit=V
